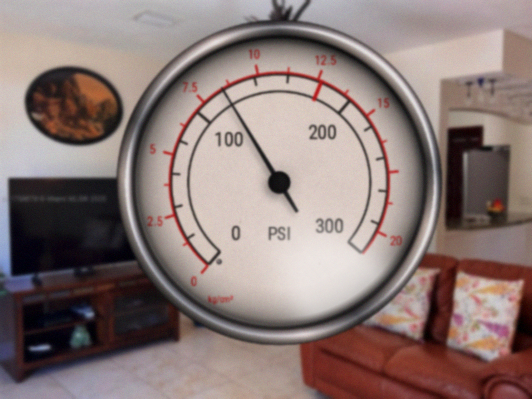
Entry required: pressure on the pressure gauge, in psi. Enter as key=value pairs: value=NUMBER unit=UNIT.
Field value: value=120 unit=psi
